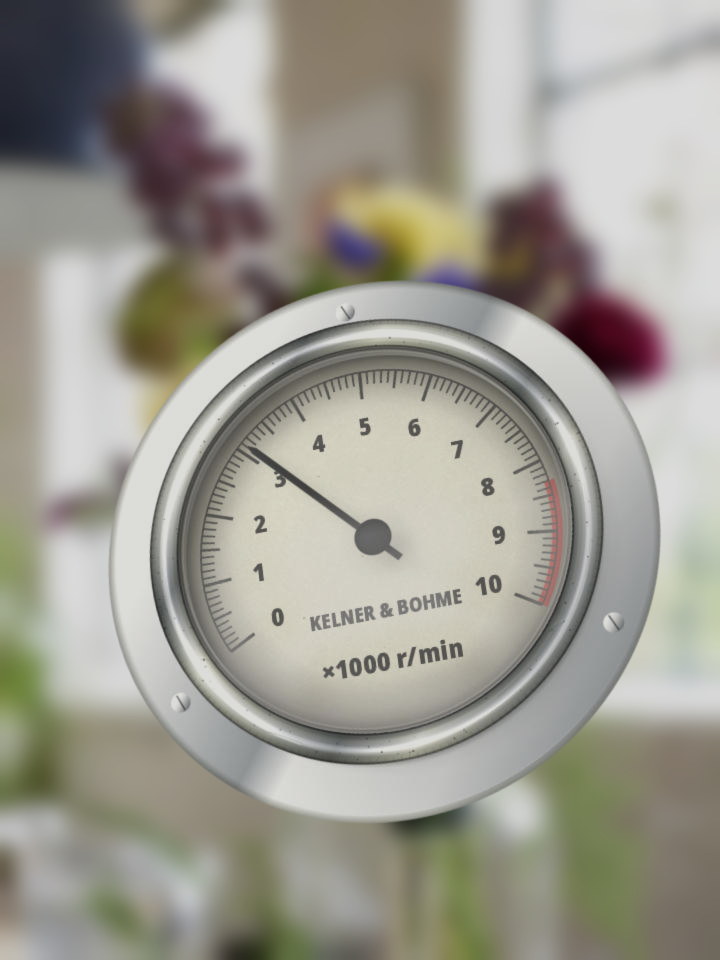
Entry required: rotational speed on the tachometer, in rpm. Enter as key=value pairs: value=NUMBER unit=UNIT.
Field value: value=3100 unit=rpm
